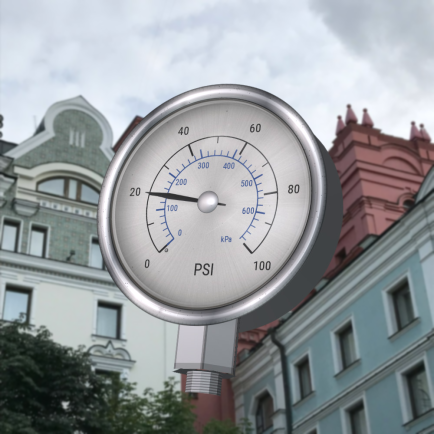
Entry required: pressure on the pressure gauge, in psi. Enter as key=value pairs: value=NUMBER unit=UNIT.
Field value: value=20 unit=psi
